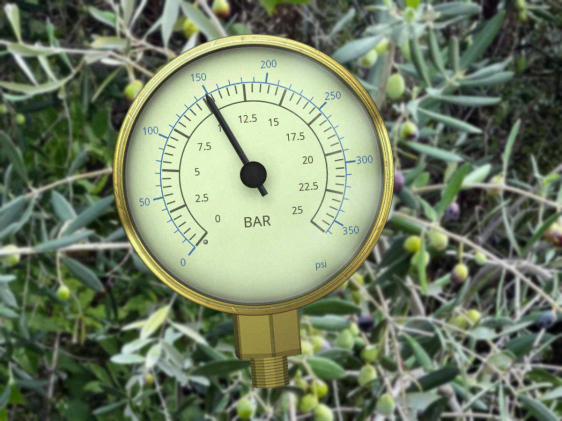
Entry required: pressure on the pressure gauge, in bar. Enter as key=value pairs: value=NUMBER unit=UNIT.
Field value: value=10.25 unit=bar
